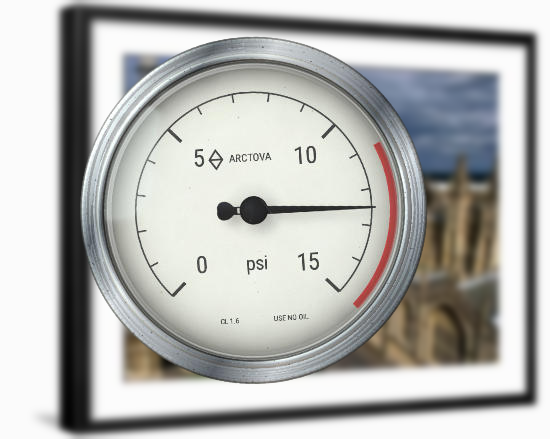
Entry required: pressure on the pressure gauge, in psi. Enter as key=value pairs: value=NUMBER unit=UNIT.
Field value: value=12.5 unit=psi
